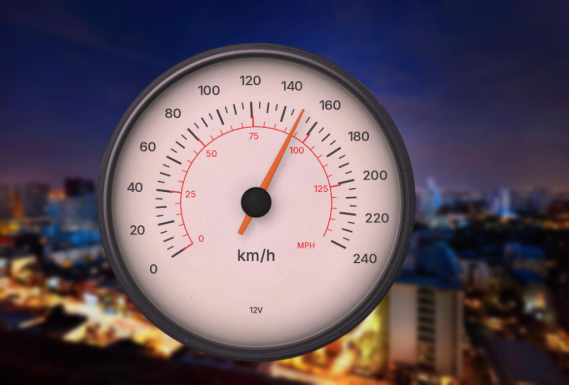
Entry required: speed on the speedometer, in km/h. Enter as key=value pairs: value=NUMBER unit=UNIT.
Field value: value=150 unit=km/h
